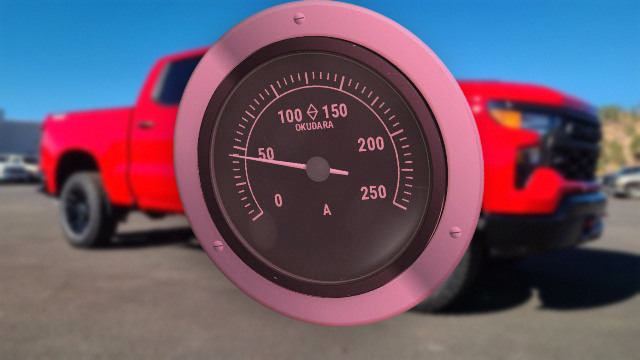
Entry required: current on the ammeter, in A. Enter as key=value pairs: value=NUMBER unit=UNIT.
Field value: value=45 unit=A
